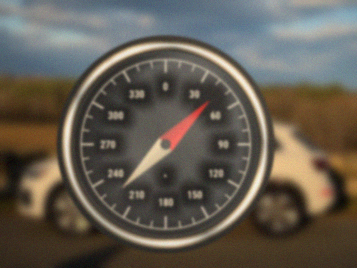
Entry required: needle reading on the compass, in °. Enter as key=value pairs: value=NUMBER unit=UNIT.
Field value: value=45 unit=°
